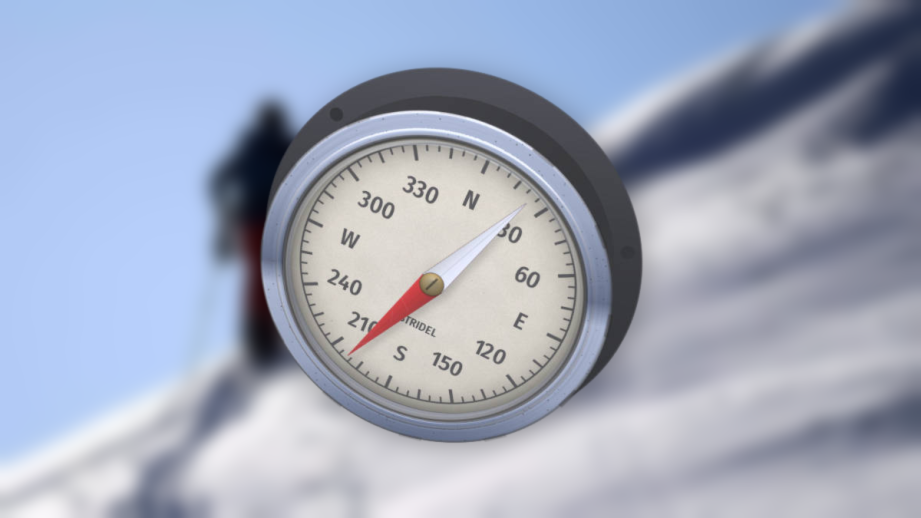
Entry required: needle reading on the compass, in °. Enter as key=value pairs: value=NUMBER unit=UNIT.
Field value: value=202.5 unit=°
